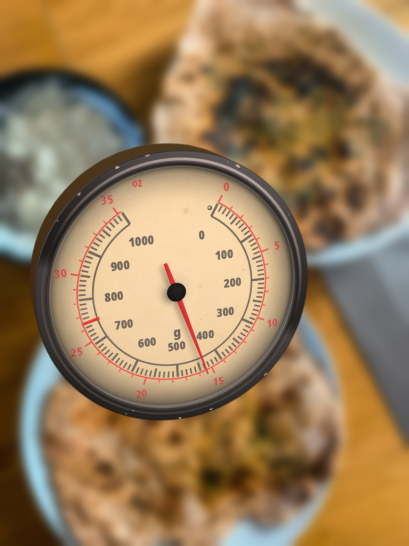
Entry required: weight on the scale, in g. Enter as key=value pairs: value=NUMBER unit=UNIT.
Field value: value=440 unit=g
